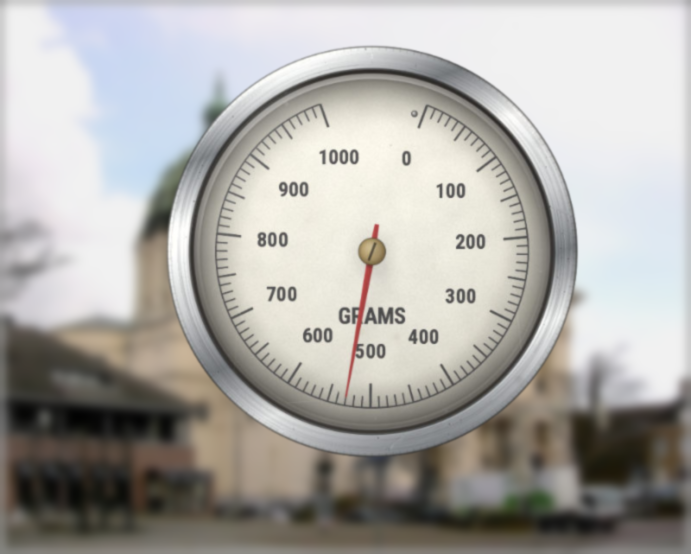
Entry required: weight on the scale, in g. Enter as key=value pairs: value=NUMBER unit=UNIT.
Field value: value=530 unit=g
